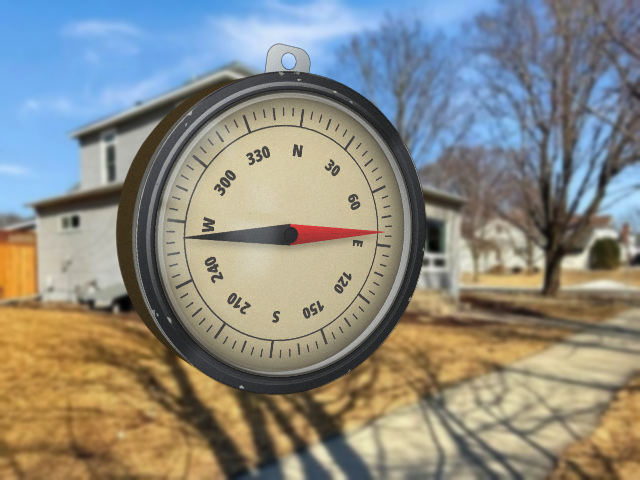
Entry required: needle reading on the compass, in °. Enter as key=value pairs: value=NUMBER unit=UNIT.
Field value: value=82.5 unit=°
